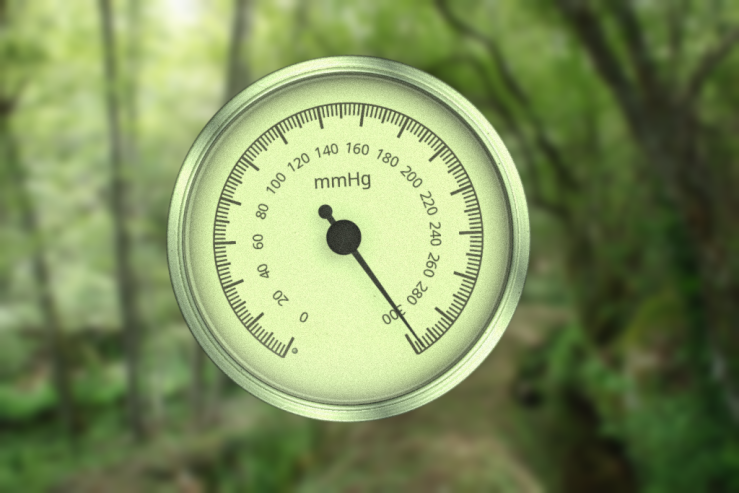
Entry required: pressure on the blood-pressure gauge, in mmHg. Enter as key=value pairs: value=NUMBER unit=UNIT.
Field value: value=296 unit=mmHg
